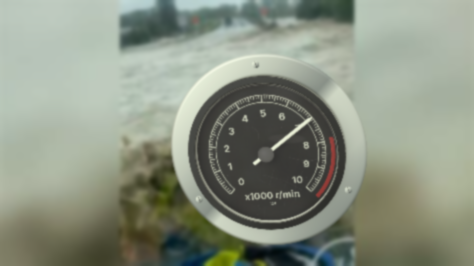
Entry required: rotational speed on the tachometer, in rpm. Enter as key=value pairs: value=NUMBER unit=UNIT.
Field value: value=7000 unit=rpm
